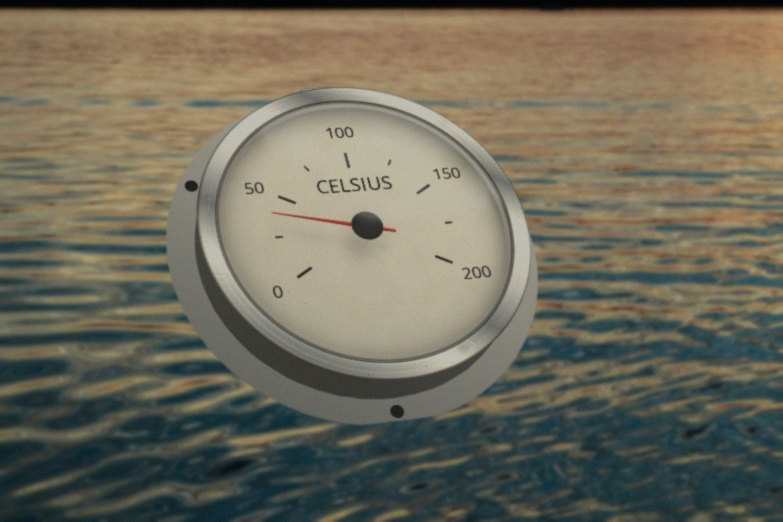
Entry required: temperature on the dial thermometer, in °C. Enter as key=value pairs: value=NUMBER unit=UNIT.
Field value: value=37.5 unit=°C
